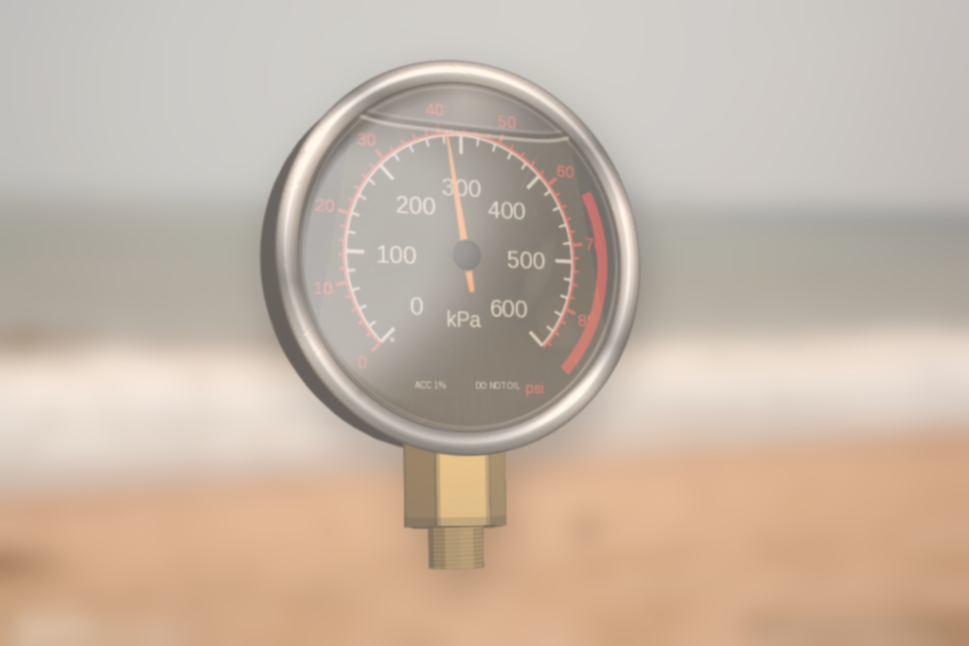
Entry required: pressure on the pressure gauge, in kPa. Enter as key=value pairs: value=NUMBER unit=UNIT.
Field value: value=280 unit=kPa
